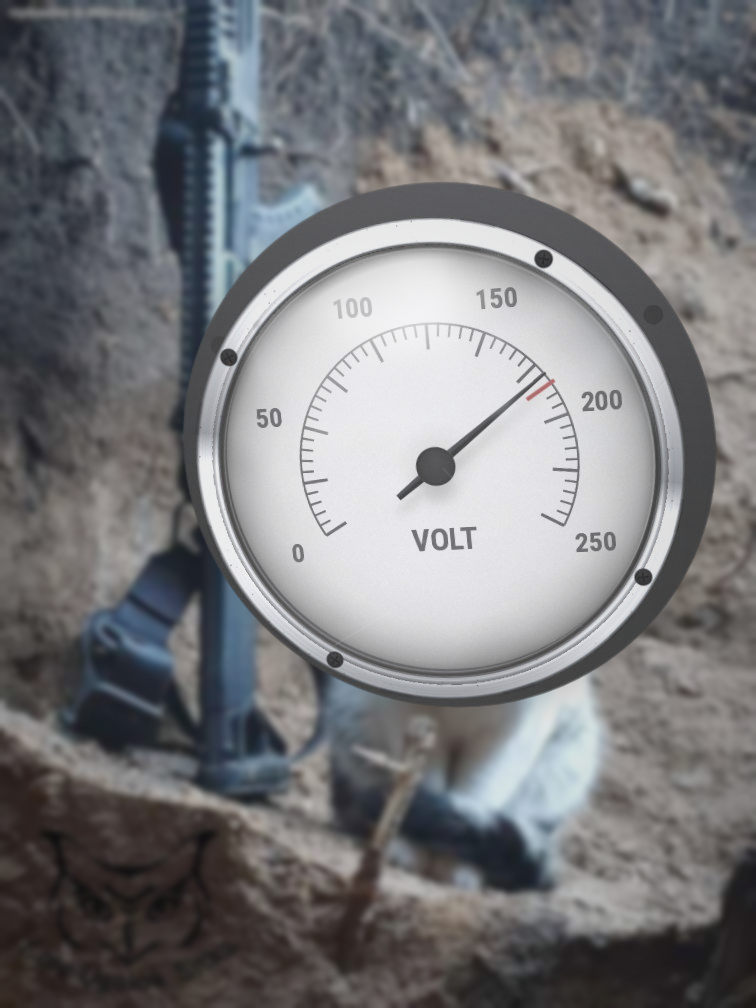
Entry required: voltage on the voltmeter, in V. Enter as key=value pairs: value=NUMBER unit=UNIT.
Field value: value=180 unit=V
